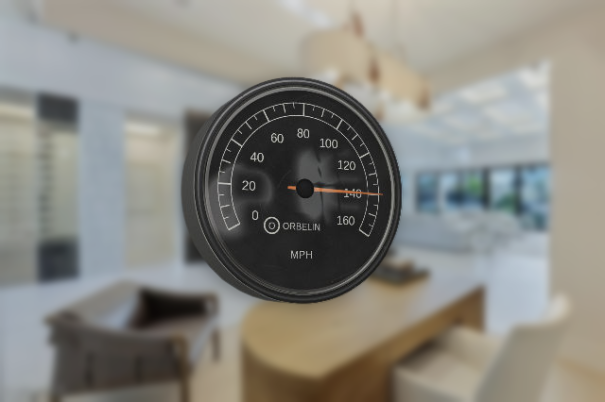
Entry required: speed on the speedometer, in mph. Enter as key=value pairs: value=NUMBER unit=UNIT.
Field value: value=140 unit=mph
